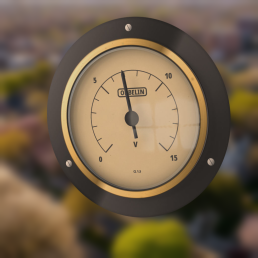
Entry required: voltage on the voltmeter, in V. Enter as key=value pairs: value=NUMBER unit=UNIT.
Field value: value=7 unit=V
